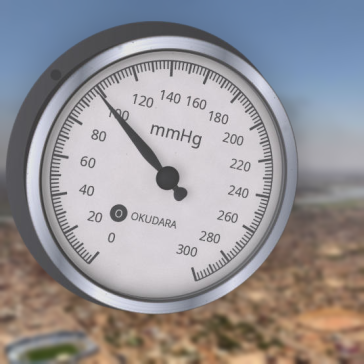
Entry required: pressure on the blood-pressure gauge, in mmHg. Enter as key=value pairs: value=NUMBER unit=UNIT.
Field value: value=98 unit=mmHg
